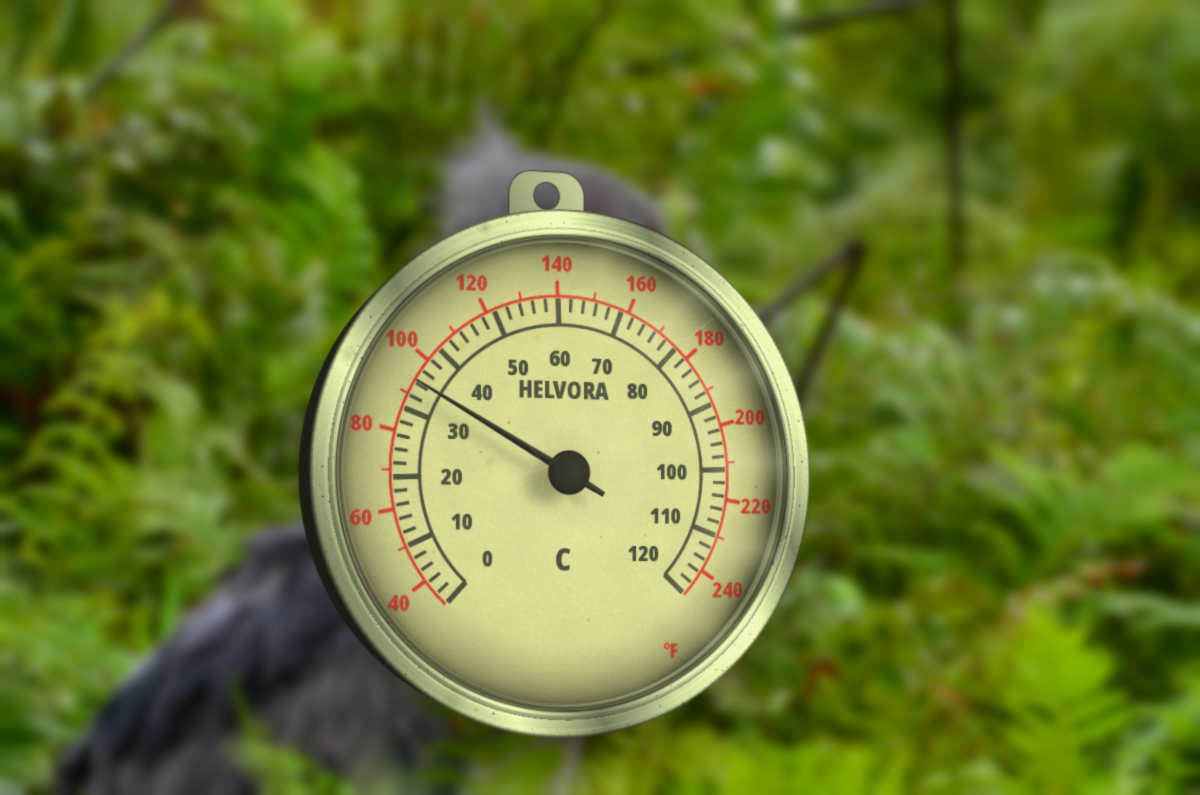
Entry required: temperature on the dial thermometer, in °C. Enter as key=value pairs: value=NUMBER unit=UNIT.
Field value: value=34 unit=°C
